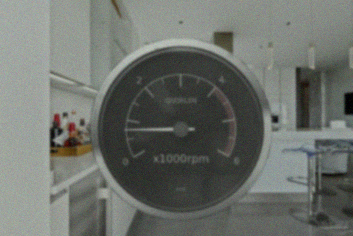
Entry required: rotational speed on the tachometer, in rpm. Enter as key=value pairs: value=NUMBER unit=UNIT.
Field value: value=750 unit=rpm
